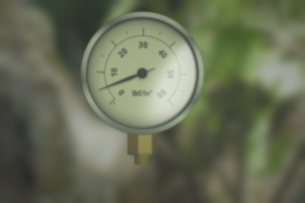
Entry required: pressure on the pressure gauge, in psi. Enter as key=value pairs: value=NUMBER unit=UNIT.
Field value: value=5 unit=psi
